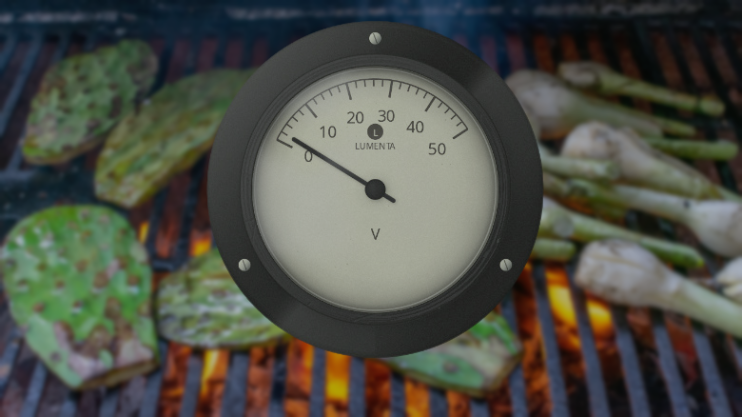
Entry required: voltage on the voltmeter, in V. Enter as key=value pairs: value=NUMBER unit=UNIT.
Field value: value=2 unit=V
